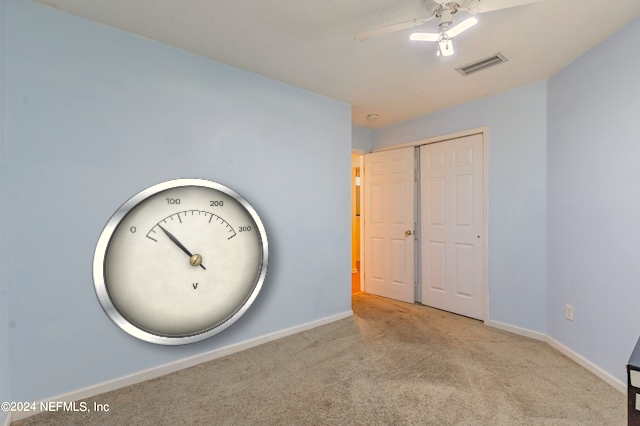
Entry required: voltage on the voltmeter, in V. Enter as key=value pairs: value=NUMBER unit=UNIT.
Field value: value=40 unit=V
